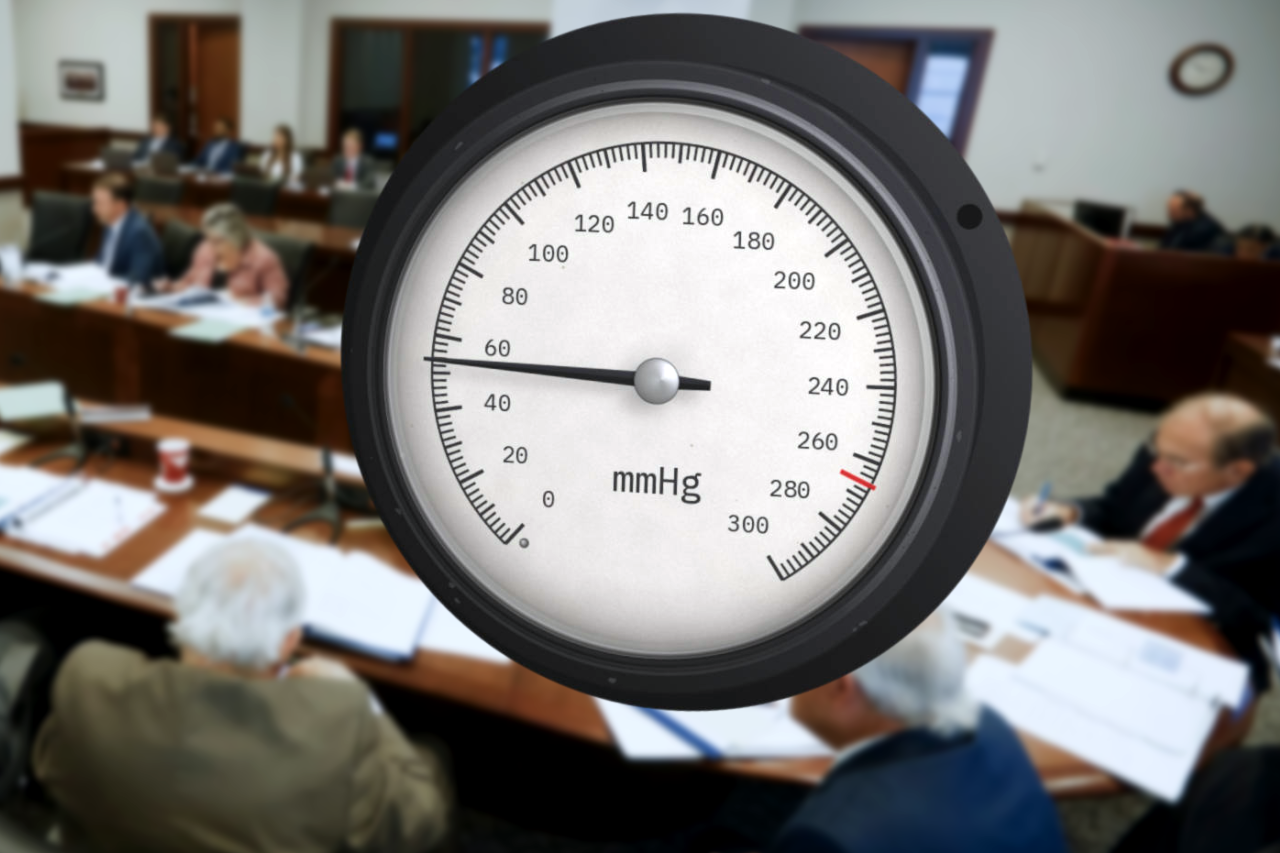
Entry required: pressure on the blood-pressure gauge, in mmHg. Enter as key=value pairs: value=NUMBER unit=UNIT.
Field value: value=54 unit=mmHg
